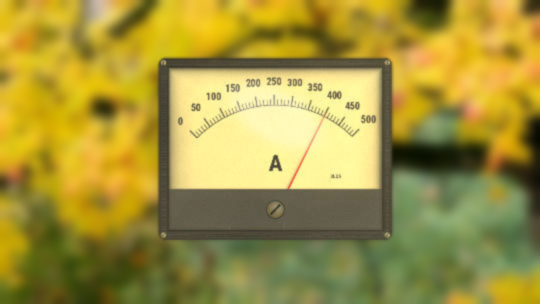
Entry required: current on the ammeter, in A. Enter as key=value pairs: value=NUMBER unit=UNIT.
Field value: value=400 unit=A
